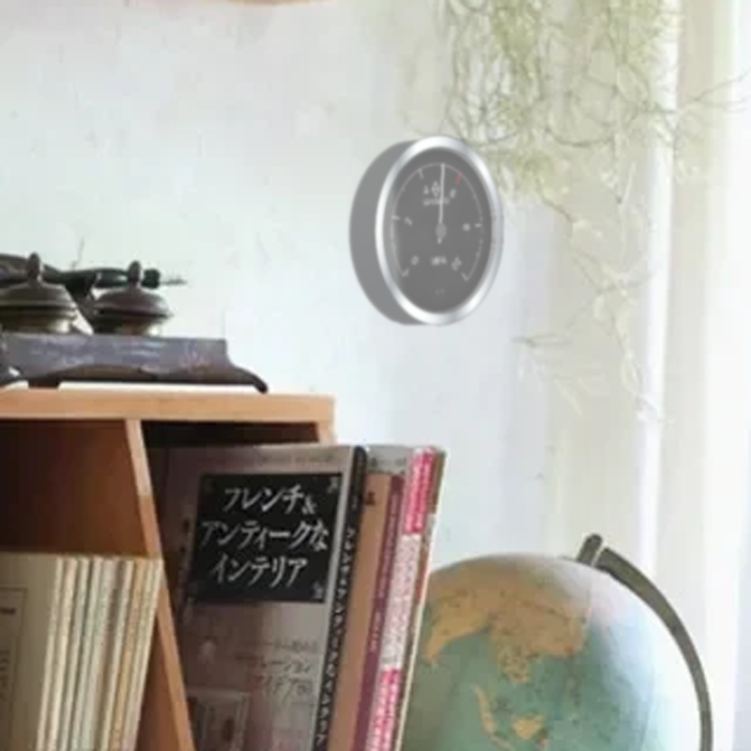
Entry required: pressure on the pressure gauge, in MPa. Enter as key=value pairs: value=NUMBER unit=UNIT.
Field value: value=5 unit=MPa
